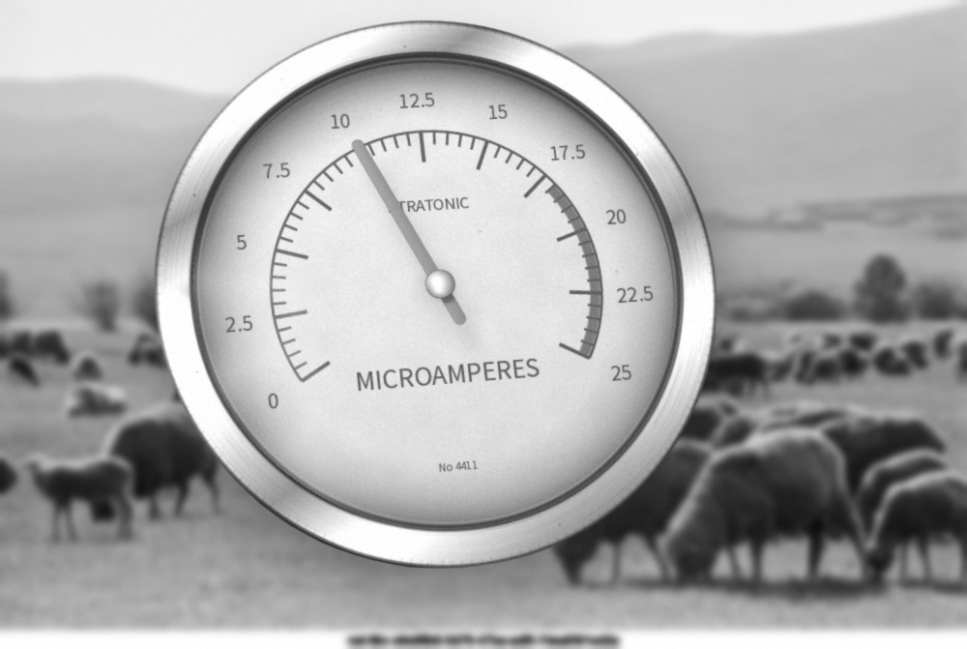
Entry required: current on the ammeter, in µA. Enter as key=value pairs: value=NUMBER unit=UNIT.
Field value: value=10 unit=µA
